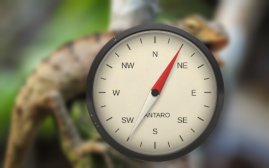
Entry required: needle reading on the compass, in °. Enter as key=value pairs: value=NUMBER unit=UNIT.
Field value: value=30 unit=°
